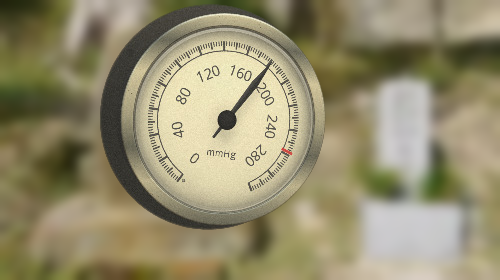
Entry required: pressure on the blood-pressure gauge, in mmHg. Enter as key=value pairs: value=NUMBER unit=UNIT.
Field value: value=180 unit=mmHg
